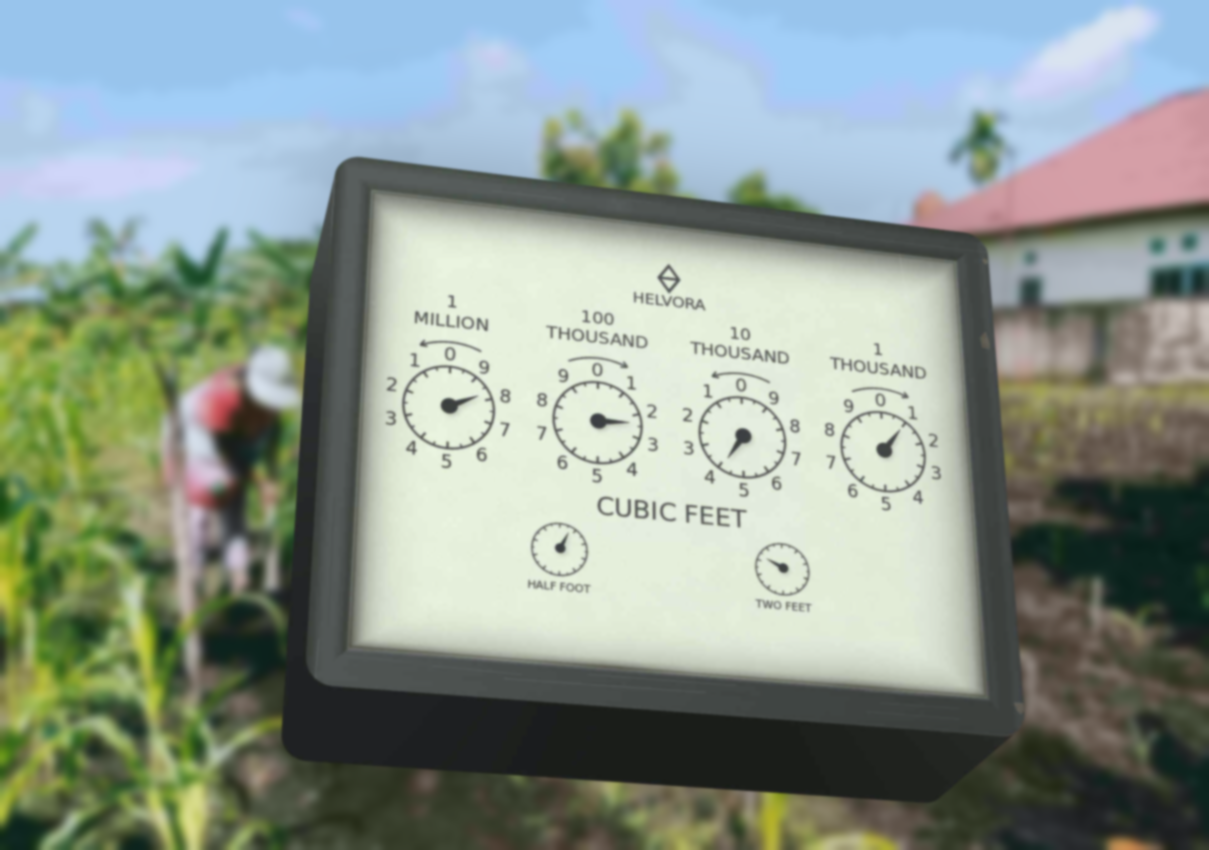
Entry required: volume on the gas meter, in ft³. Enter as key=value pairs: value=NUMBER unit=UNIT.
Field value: value=824100 unit=ft³
